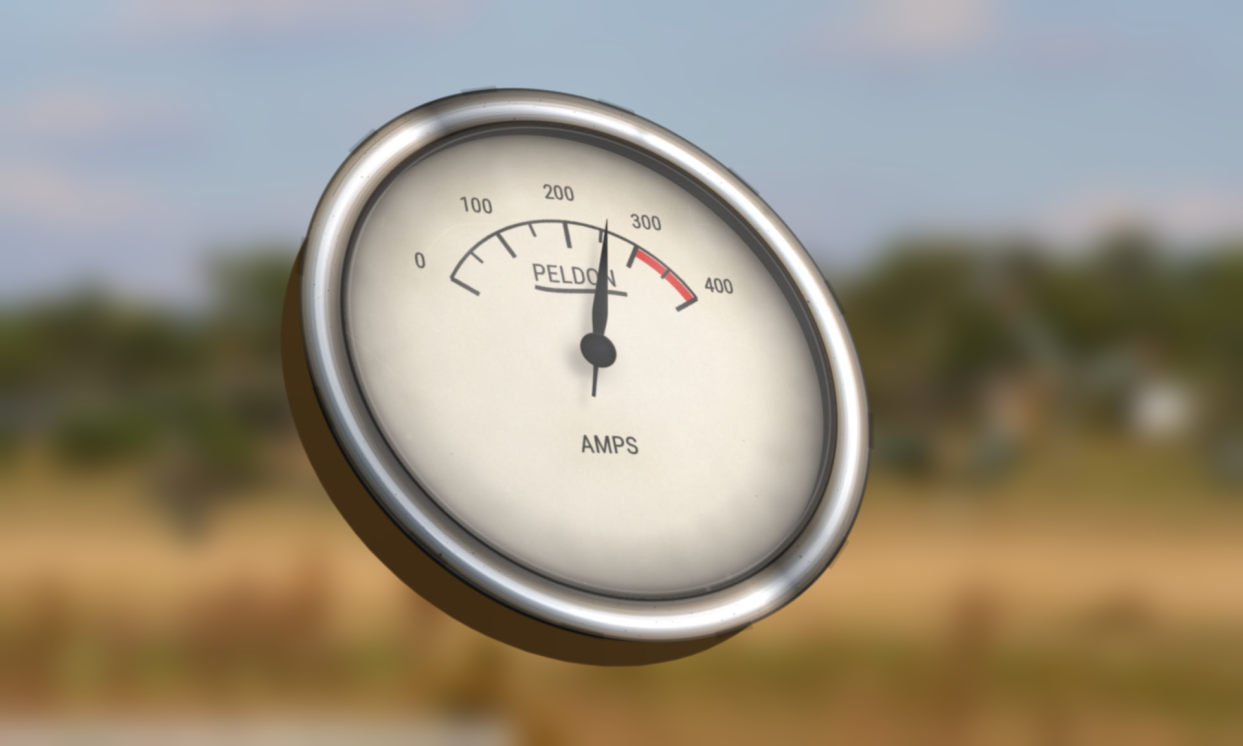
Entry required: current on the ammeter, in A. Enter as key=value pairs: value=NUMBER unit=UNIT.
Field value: value=250 unit=A
